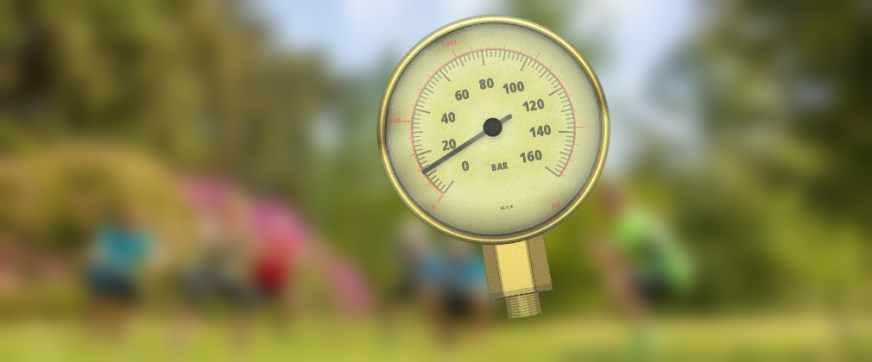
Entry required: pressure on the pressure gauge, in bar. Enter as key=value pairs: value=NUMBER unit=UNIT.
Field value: value=12 unit=bar
